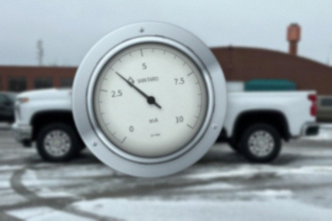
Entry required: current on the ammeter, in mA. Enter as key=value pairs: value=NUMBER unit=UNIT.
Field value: value=3.5 unit=mA
